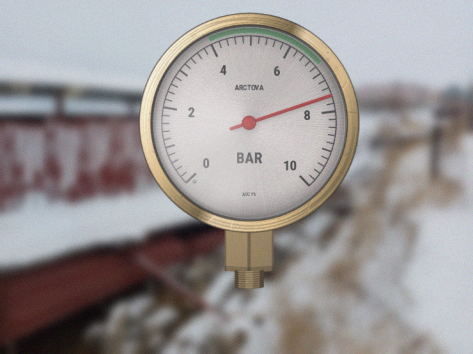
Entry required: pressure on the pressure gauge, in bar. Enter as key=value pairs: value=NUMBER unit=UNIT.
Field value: value=7.6 unit=bar
